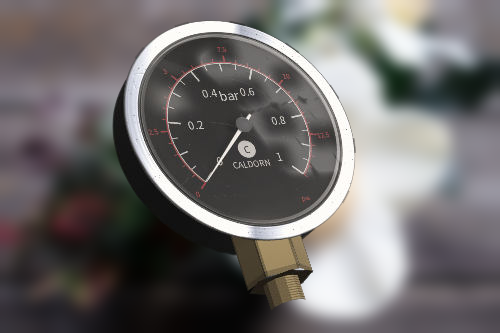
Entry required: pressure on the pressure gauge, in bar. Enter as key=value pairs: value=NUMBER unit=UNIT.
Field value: value=0 unit=bar
